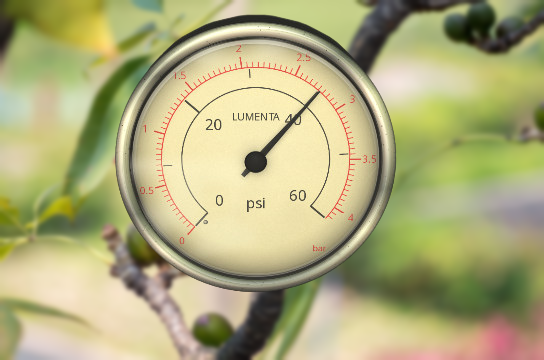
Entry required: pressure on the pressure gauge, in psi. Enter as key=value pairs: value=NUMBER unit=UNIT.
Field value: value=40 unit=psi
